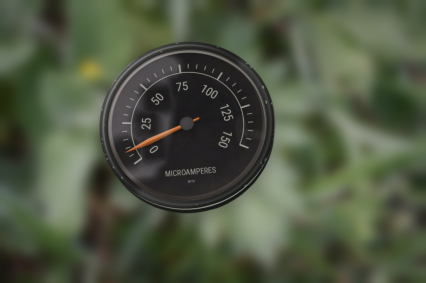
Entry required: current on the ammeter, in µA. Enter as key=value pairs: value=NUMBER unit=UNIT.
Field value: value=7.5 unit=µA
